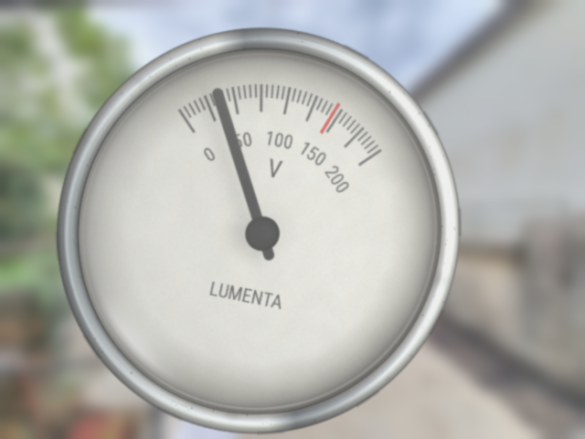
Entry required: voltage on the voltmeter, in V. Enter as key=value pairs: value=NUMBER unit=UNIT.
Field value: value=35 unit=V
